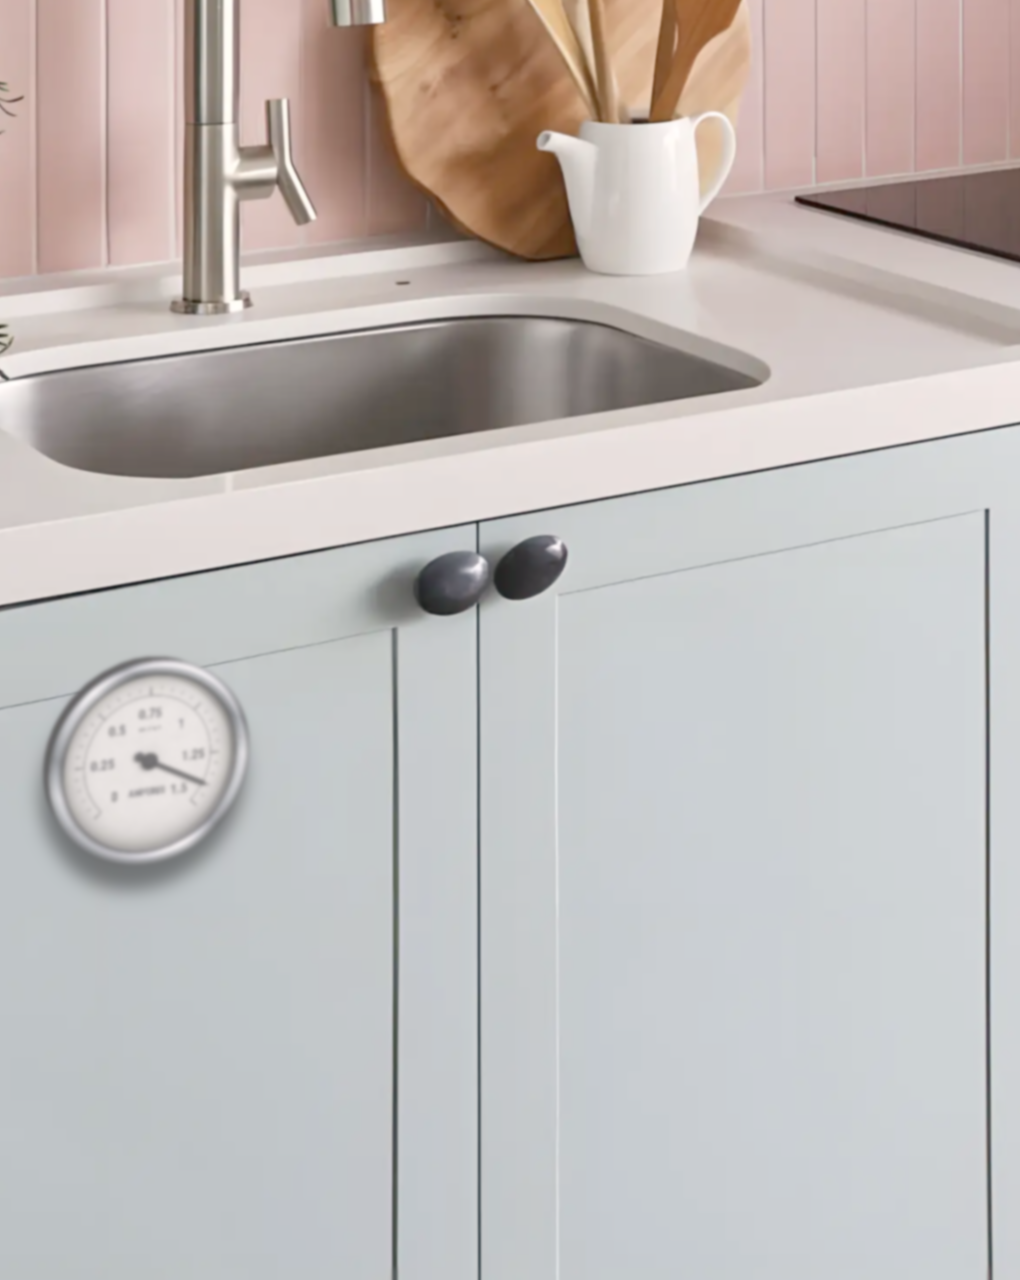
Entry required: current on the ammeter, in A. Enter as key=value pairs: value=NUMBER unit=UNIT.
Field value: value=1.4 unit=A
